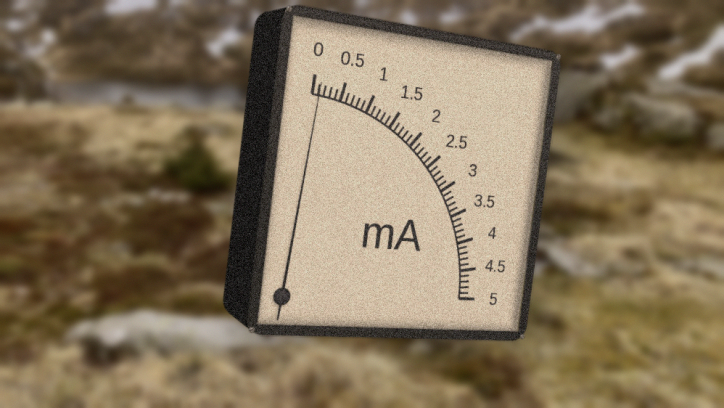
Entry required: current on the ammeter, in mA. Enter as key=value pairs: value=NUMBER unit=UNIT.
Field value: value=0.1 unit=mA
